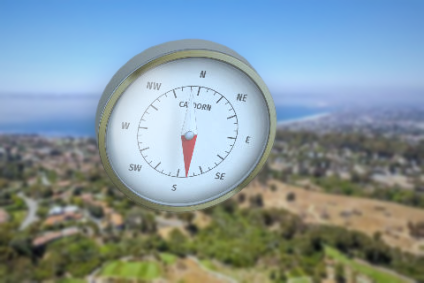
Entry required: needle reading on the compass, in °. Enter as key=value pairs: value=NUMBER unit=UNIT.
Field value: value=170 unit=°
